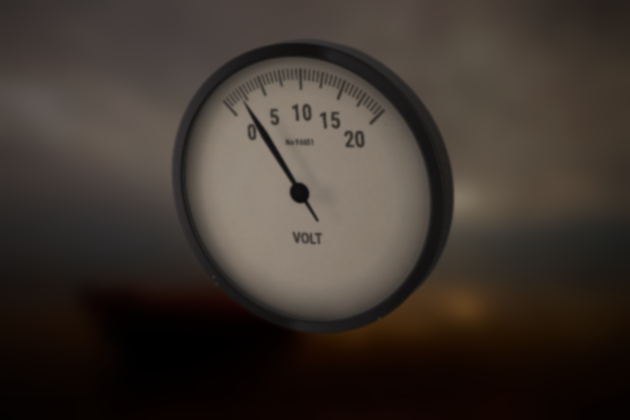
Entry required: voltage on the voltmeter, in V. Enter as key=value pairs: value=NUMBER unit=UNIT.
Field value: value=2.5 unit=V
